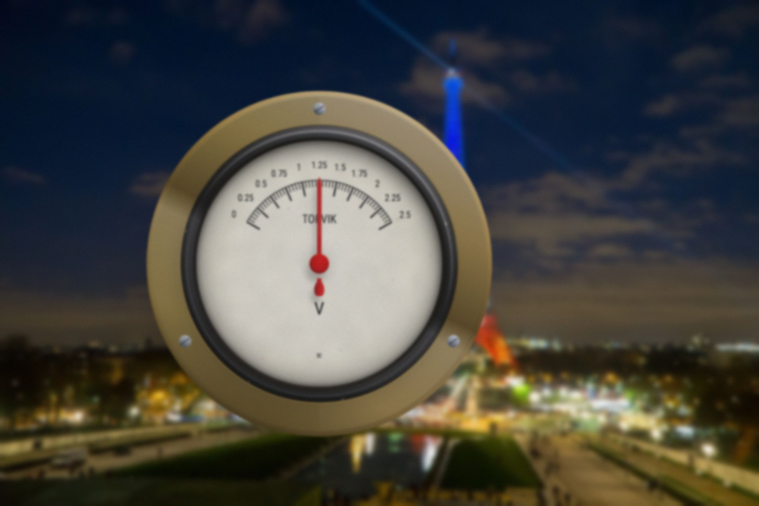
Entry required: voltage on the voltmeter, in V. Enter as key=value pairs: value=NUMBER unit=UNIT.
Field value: value=1.25 unit=V
